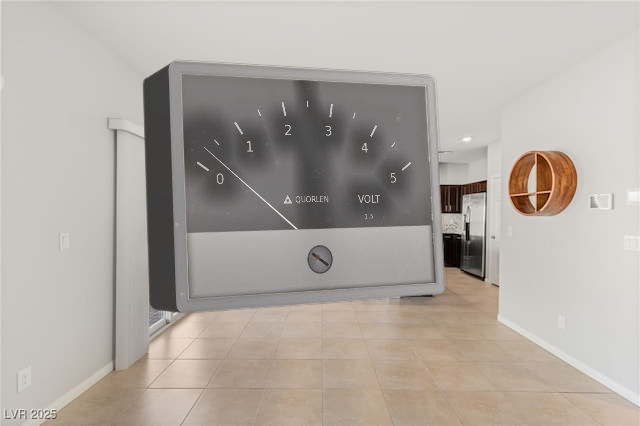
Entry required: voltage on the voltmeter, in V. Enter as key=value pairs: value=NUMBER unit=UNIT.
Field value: value=0.25 unit=V
